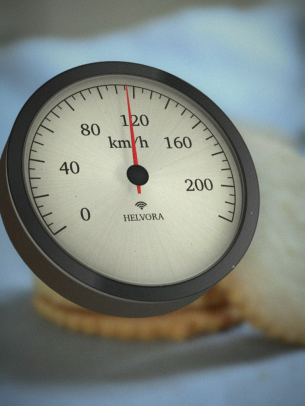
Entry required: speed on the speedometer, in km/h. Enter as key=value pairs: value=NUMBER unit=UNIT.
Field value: value=115 unit=km/h
